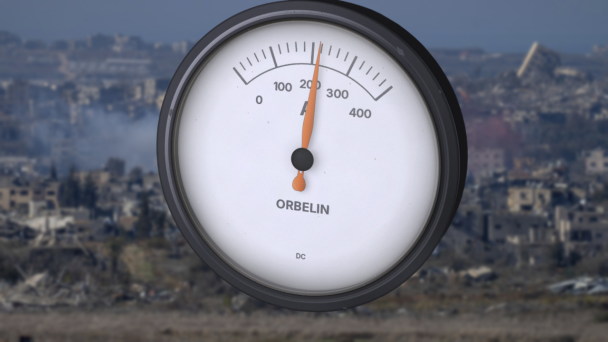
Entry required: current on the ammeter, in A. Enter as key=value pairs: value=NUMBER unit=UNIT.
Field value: value=220 unit=A
